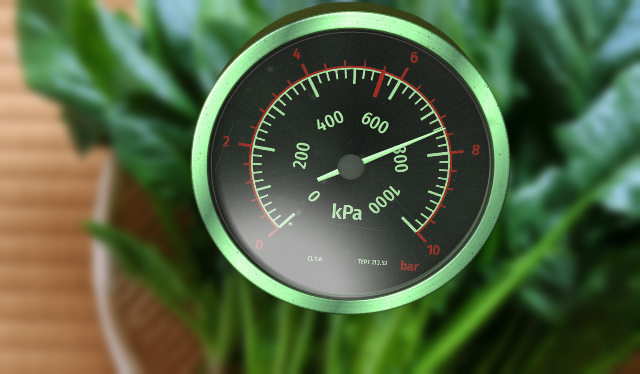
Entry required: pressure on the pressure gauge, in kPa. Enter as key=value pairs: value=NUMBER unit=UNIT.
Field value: value=740 unit=kPa
